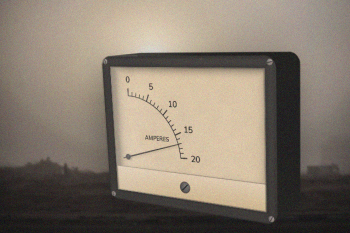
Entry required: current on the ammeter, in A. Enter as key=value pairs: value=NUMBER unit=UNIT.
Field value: value=17 unit=A
